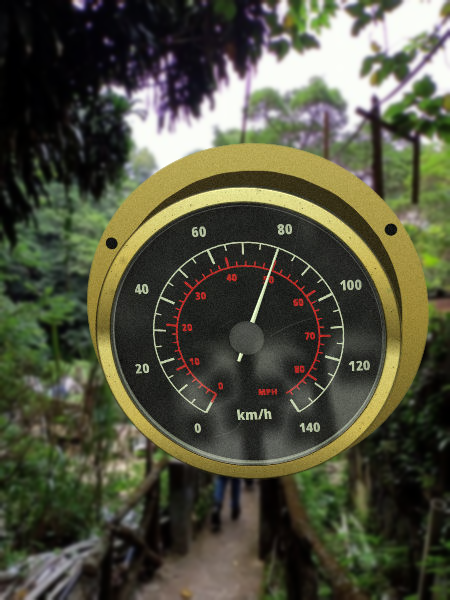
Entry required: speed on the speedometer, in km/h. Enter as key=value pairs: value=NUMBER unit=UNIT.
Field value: value=80 unit=km/h
